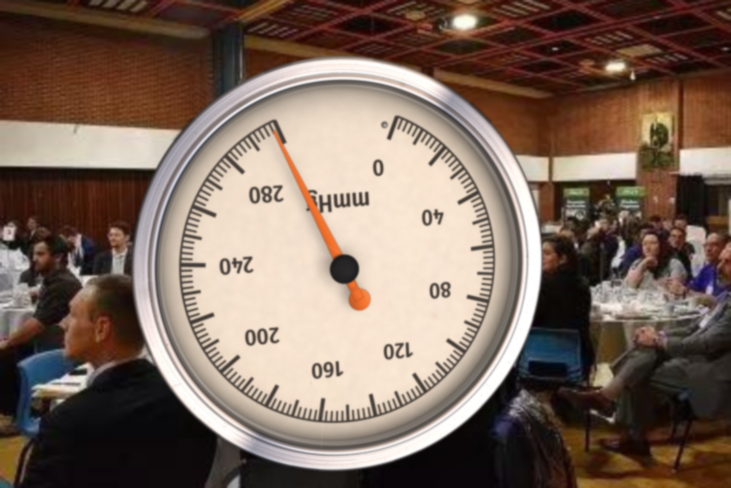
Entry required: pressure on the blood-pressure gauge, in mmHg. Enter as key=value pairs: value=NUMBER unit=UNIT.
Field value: value=298 unit=mmHg
